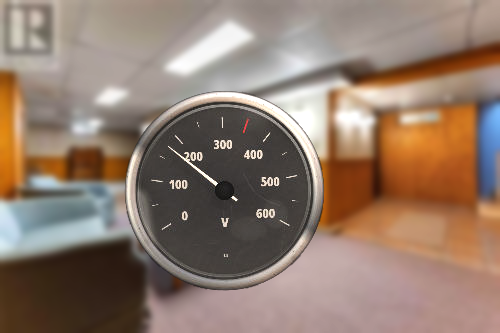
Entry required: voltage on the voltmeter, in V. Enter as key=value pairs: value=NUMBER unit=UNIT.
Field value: value=175 unit=V
